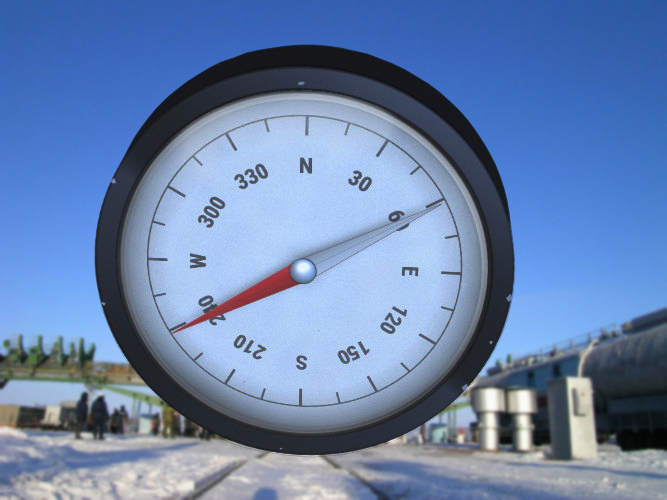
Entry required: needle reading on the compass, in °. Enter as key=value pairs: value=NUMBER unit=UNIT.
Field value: value=240 unit=°
